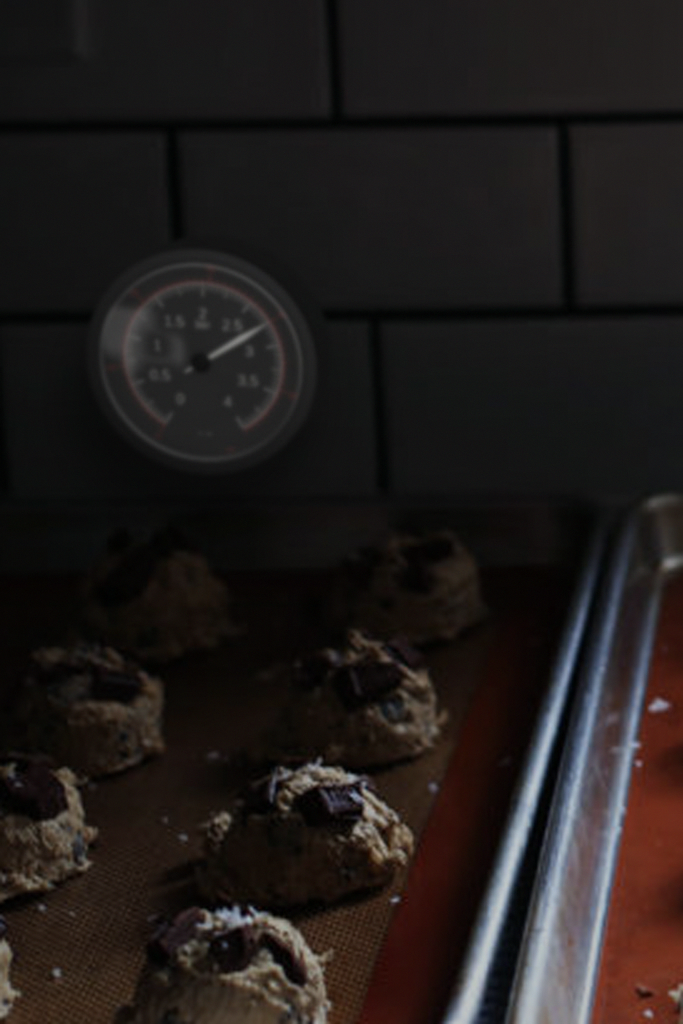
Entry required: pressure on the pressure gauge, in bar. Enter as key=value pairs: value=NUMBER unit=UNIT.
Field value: value=2.75 unit=bar
